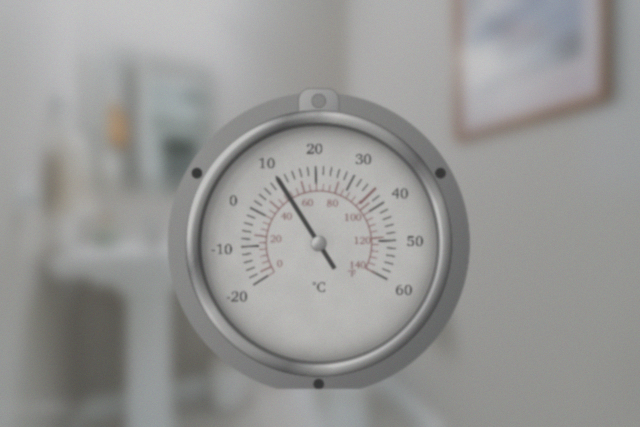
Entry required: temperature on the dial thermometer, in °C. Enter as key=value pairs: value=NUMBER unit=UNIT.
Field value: value=10 unit=°C
